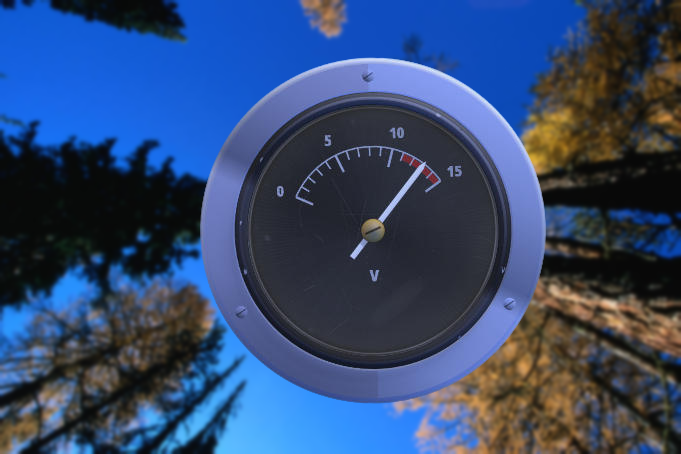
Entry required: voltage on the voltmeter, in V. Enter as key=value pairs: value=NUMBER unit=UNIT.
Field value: value=13 unit=V
